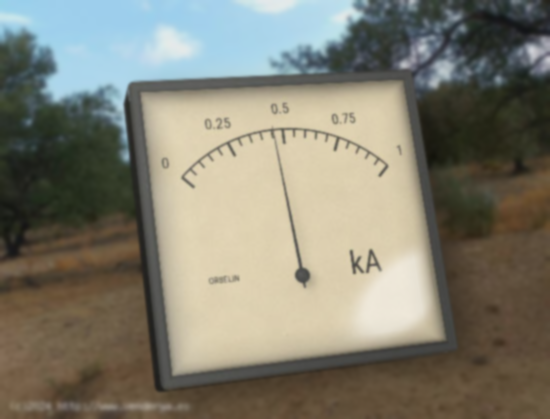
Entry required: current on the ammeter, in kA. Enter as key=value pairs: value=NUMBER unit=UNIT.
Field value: value=0.45 unit=kA
